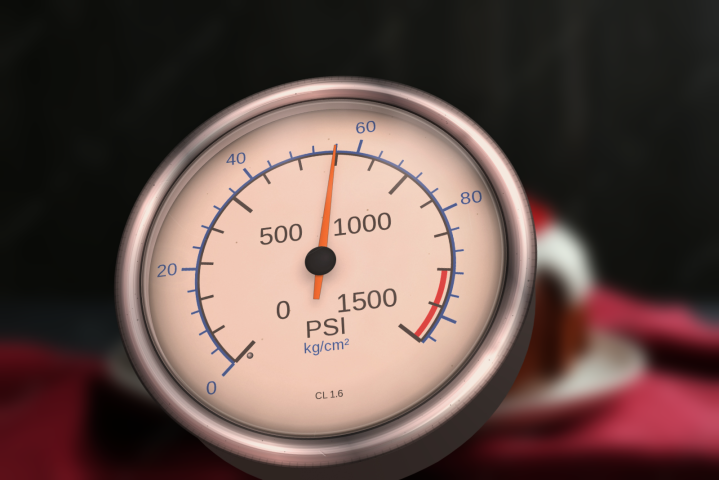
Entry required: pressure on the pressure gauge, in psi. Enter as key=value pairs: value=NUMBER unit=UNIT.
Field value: value=800 unit=psi
